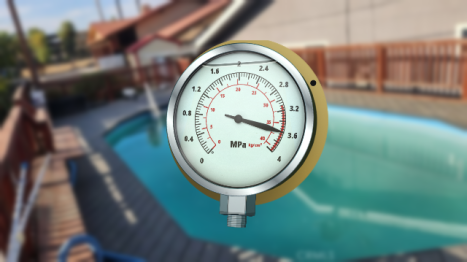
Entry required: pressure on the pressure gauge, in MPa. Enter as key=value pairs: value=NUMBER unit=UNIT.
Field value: value=3.6 unit=MPa
